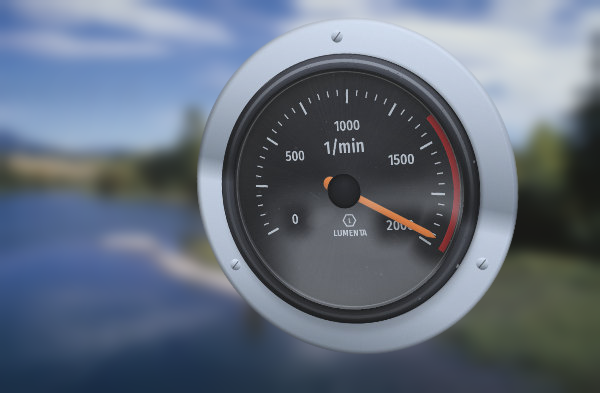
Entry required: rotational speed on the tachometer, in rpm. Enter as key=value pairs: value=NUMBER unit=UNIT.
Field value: value=1950 unit=rpm
